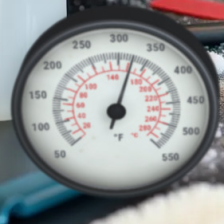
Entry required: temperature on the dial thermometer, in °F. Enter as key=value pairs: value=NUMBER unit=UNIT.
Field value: value=325 unit=°F
